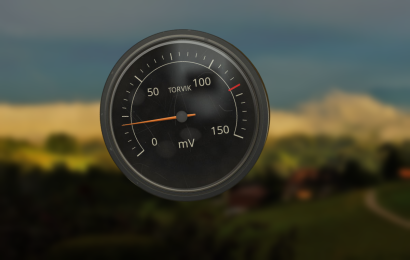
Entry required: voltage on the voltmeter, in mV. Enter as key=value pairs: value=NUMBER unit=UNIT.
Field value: value=20 unit=mV
